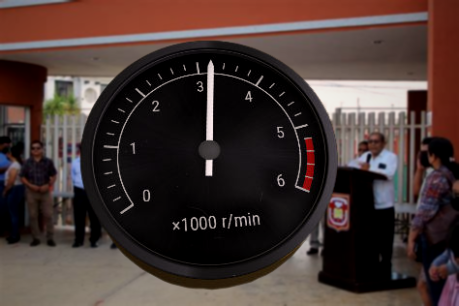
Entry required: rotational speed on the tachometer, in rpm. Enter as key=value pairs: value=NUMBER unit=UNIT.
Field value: value=3200 unit=rpm
